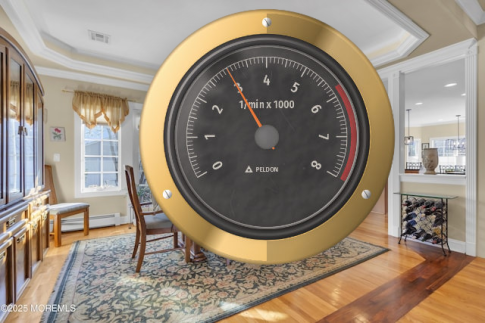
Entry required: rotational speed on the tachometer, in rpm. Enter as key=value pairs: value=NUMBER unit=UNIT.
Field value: value=3000 unit=rpm
